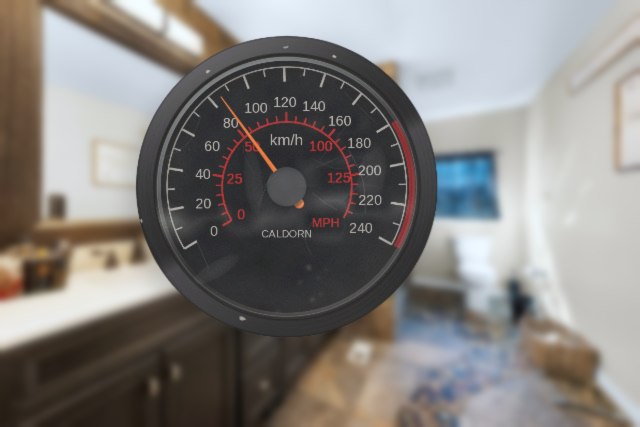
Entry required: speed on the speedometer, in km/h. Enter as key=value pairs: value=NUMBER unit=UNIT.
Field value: value=85 unit=km/h
